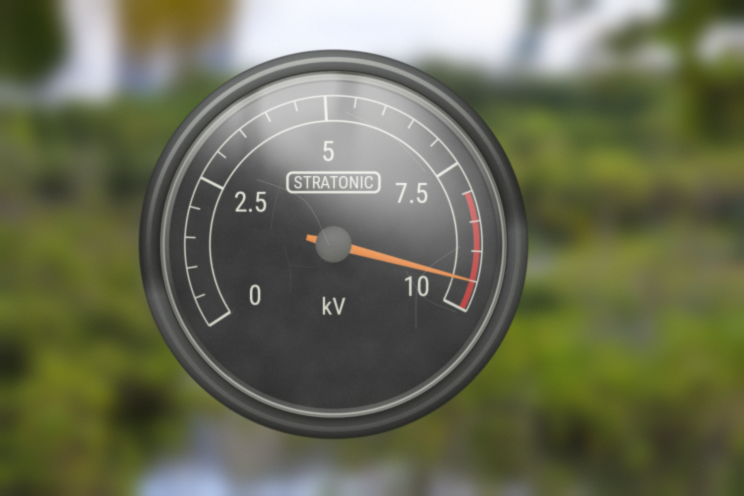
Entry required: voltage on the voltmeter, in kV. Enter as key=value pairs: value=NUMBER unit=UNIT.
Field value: value=9.5 unit=kV
